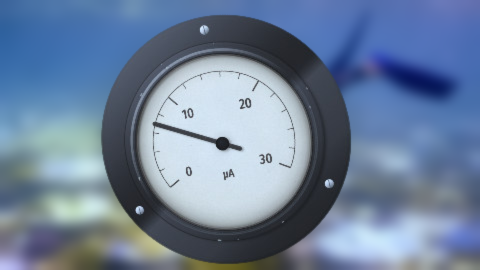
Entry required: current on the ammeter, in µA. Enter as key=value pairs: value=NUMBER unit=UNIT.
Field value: value=7 unit=µA
